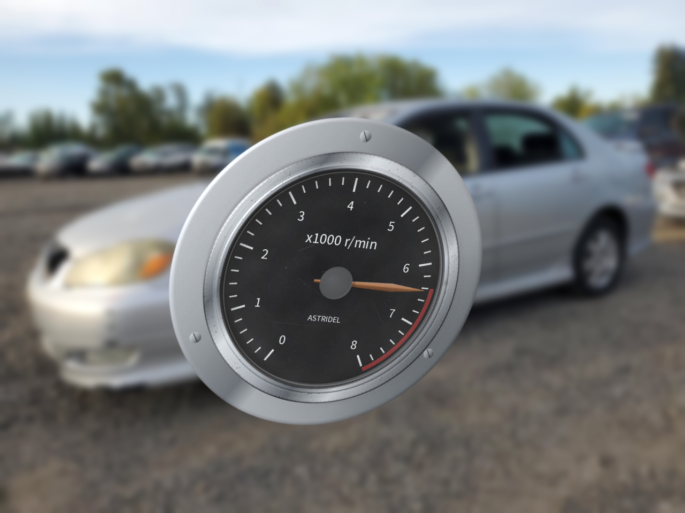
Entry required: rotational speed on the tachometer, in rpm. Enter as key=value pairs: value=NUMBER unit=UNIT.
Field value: value=6400 unit=rpm
